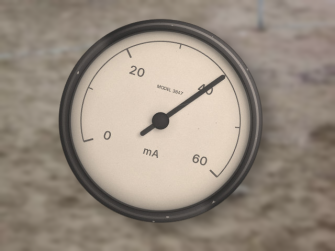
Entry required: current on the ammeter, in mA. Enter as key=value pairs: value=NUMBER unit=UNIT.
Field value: value=40 unit=mA
